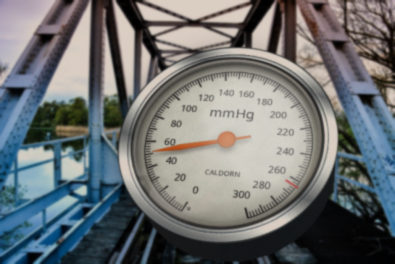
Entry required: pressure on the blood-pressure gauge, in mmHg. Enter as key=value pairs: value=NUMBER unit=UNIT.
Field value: value=50 unit=mmHg
